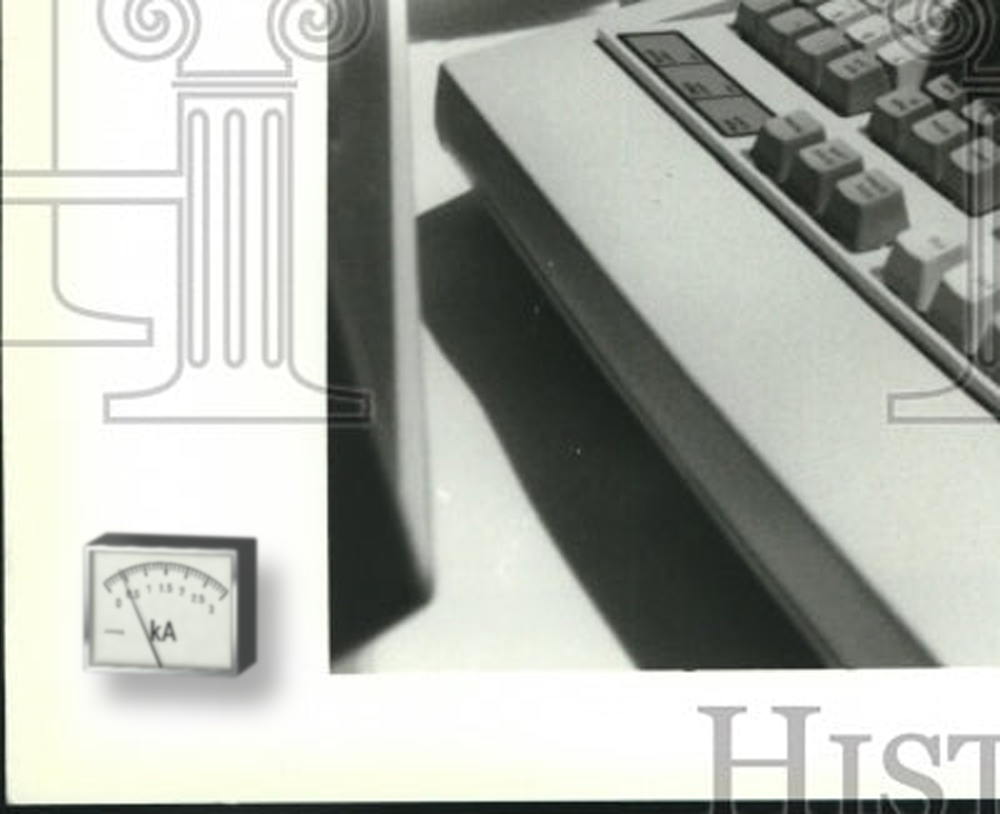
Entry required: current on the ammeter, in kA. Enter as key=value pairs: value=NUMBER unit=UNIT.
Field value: value=0.5 unit=kA
